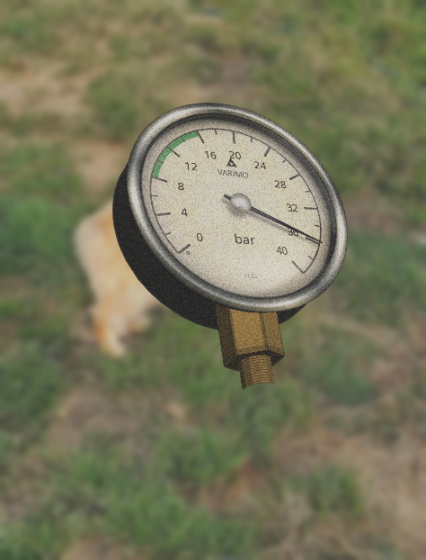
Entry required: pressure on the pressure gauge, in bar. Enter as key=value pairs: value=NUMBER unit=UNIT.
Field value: value=36 unit=bar
